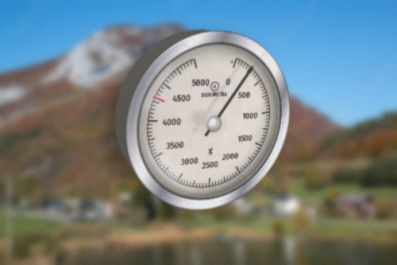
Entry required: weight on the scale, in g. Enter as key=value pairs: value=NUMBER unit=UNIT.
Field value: value=250 unit=g
